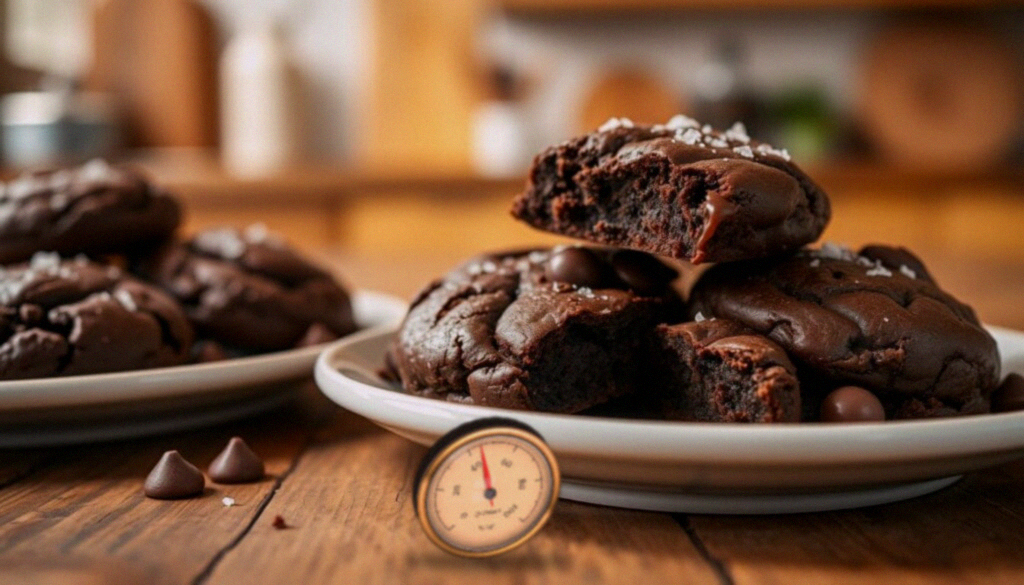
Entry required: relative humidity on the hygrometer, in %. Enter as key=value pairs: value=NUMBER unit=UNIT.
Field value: value=45 unit=%
